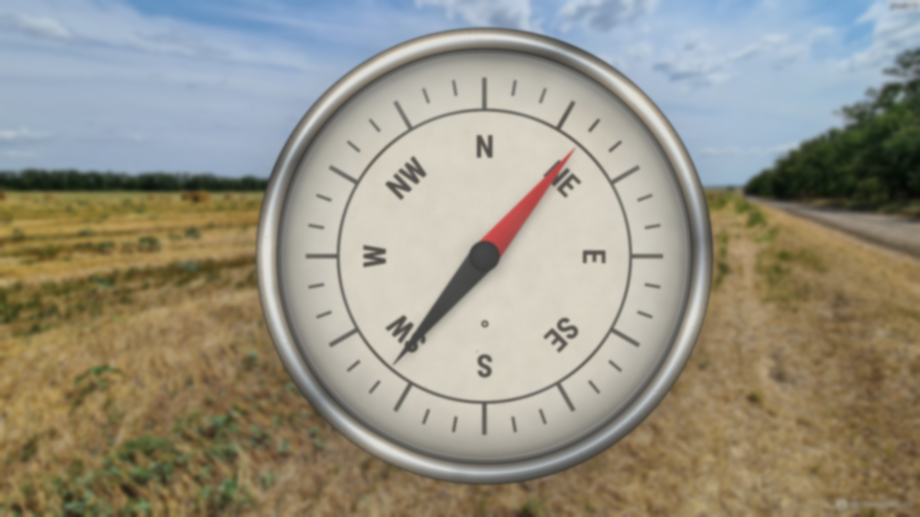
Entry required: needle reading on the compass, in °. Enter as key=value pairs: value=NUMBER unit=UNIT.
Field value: value=40 unit=°
